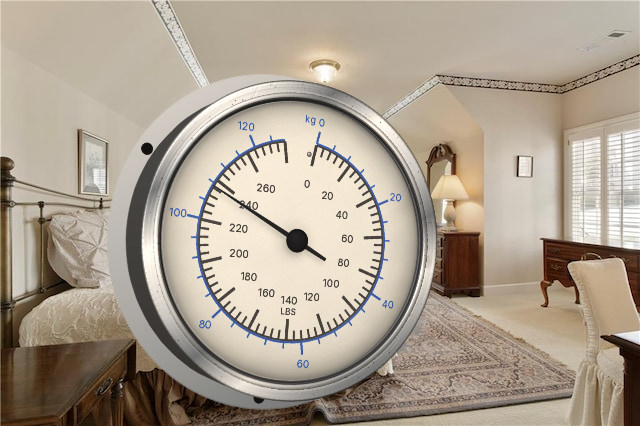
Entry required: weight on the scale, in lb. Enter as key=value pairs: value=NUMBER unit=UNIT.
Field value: value=236 unit=lb
